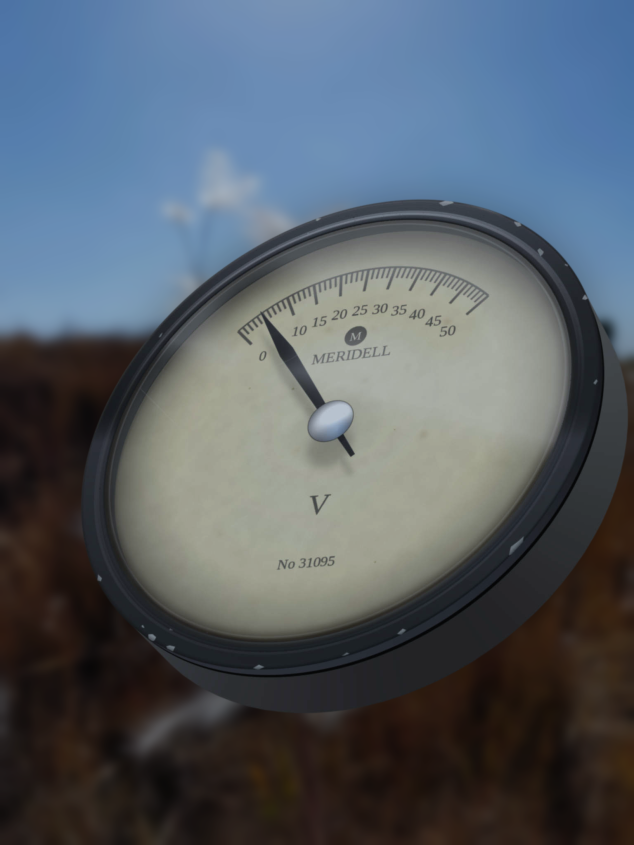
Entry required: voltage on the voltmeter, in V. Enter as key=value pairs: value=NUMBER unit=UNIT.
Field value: value=5 unit=V
